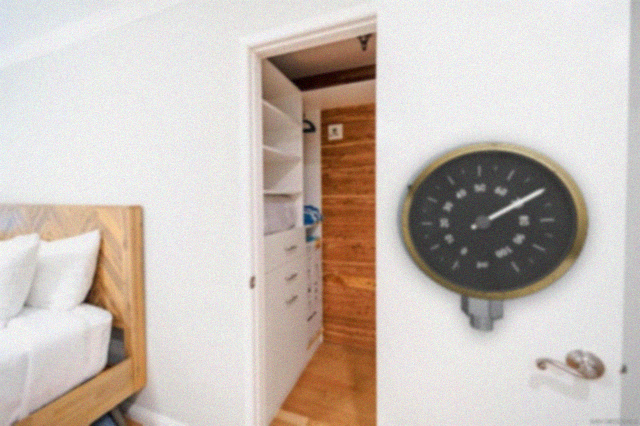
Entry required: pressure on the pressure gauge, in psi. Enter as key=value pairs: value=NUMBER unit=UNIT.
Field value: value=70 unit=psi
